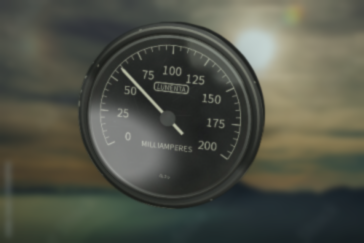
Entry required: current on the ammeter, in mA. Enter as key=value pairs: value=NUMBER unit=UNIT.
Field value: value=60 unit=mA
